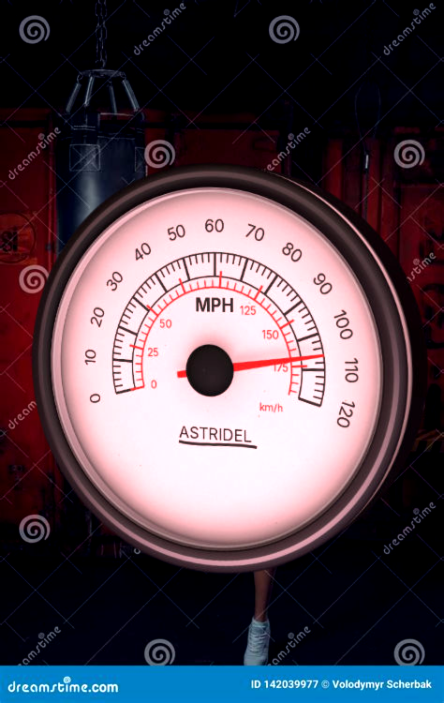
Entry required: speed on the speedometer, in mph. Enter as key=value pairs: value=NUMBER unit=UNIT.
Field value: value=106 unit=mph
